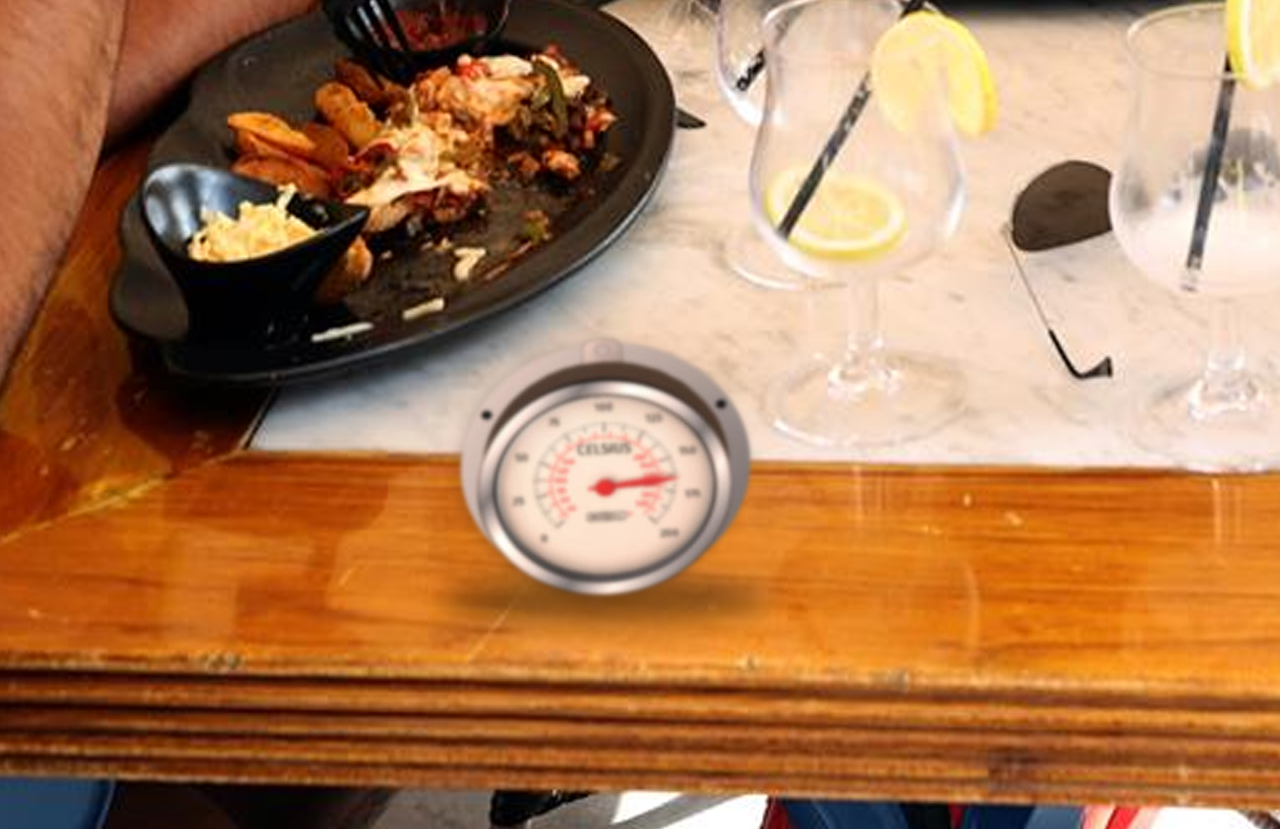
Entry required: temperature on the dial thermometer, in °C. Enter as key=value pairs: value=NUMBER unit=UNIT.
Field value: value=162.5 unit=°C
